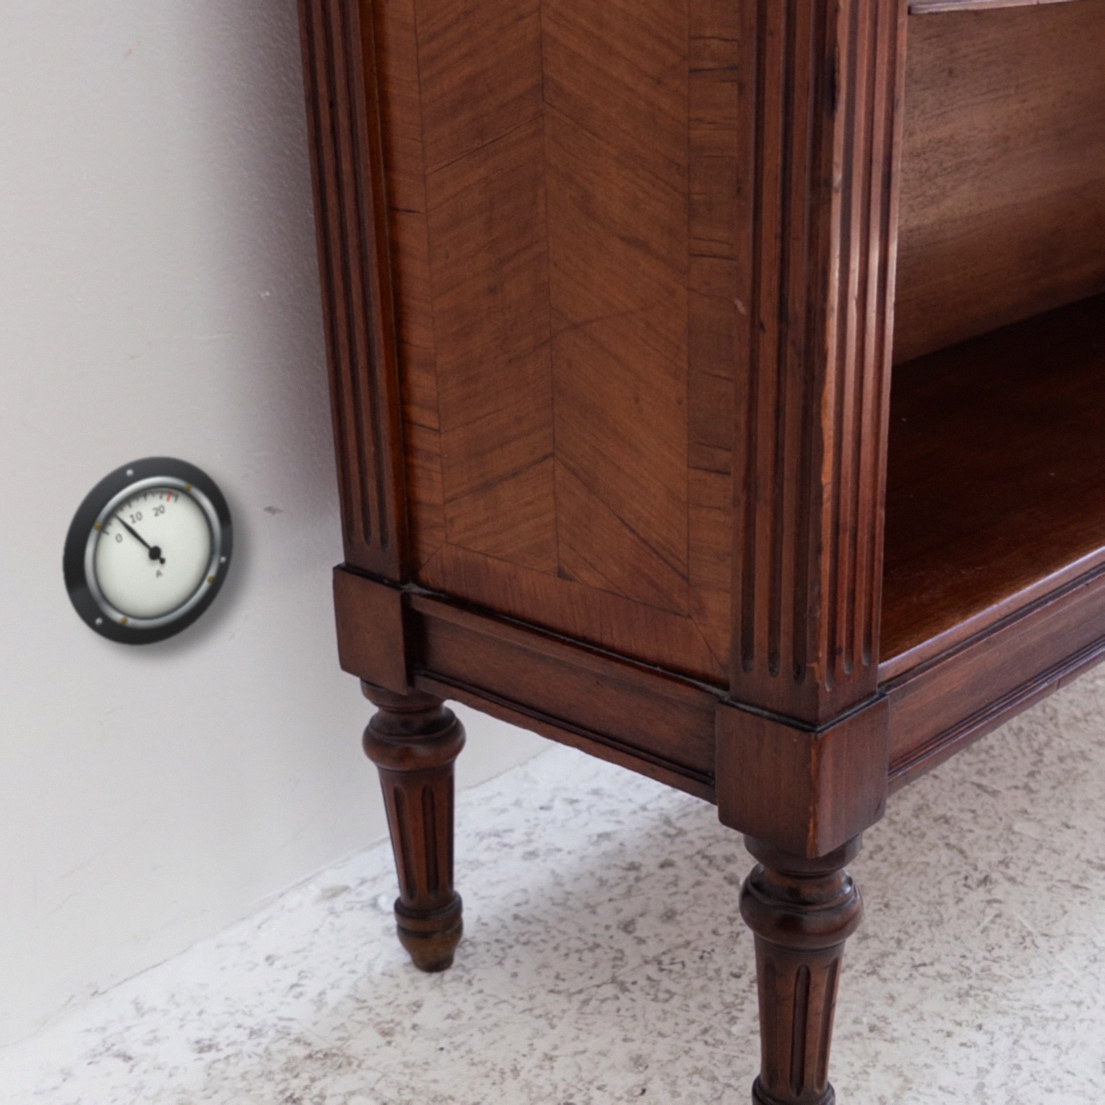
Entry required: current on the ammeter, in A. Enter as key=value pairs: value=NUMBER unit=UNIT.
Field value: value=5 unit=A
